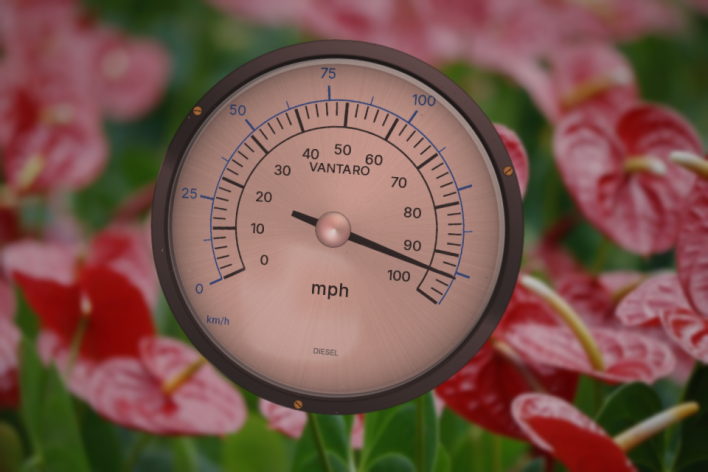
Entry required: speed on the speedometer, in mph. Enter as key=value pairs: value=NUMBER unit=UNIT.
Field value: value=94 unit=mph
